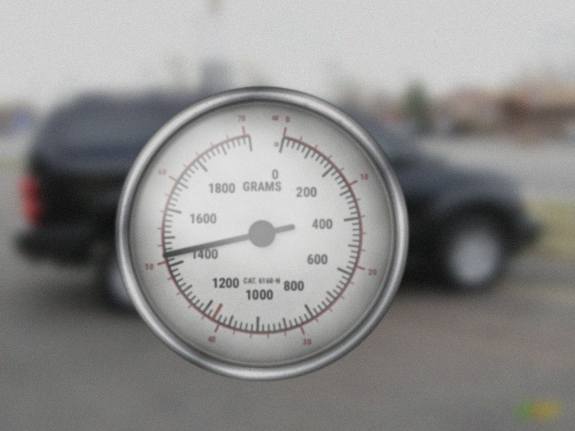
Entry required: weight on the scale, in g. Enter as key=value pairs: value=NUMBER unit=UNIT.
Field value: value=1440 unit=g
